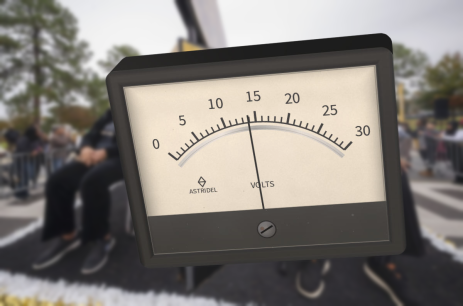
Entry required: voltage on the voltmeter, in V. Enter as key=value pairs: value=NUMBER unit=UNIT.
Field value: value=14 unit=V
